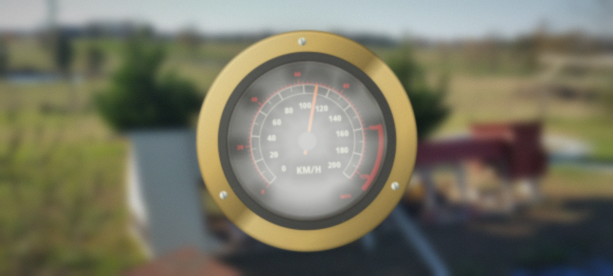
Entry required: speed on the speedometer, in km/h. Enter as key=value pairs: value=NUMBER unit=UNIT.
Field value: value=110 unit=km/h
